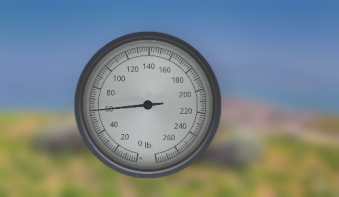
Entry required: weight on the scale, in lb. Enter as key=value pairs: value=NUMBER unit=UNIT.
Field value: value=60 unit=lb
